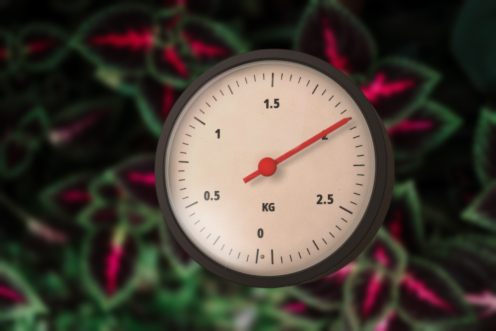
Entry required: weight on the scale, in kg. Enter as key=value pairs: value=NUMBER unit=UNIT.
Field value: value=2 unit=kg
